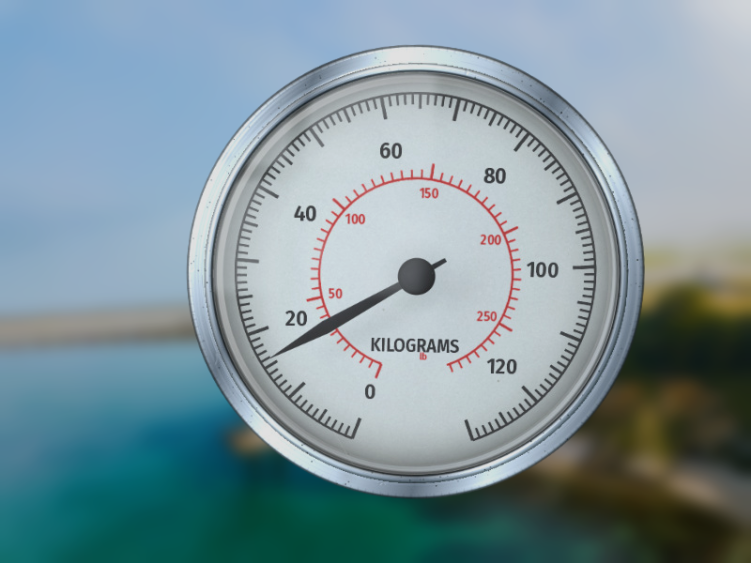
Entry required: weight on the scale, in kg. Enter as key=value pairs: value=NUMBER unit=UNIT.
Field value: value=16 unit=kg
